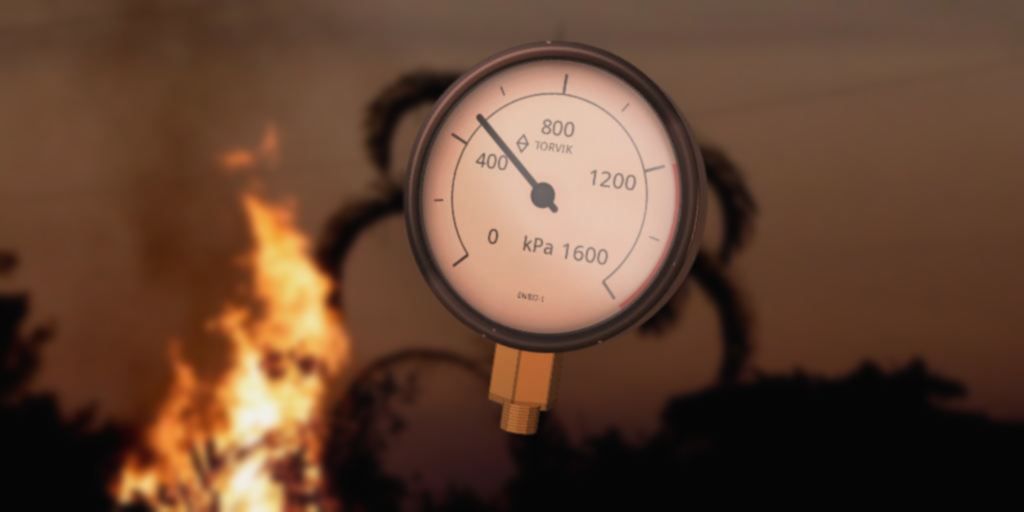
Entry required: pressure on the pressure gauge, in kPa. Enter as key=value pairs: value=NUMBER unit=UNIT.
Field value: value=500 unit=kPa
